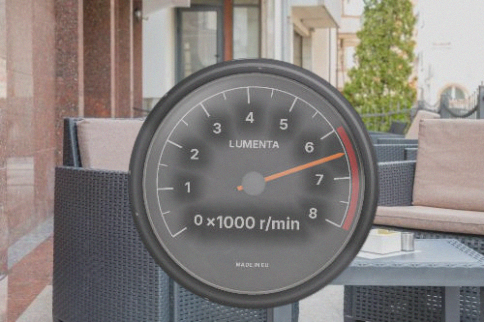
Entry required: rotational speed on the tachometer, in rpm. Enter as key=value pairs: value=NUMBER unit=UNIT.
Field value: value=6500 unit=rpm
